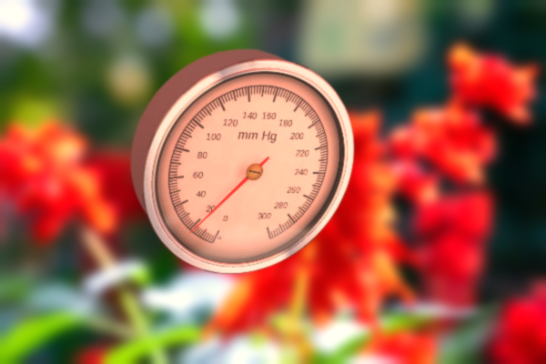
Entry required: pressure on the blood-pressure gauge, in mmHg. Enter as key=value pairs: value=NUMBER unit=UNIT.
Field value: value=20 unit=mmHg
